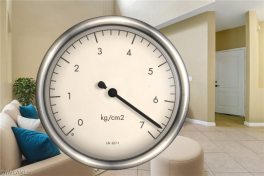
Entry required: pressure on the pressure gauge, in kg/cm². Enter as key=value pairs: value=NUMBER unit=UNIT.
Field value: value=6.7 unit=kg/cm²
